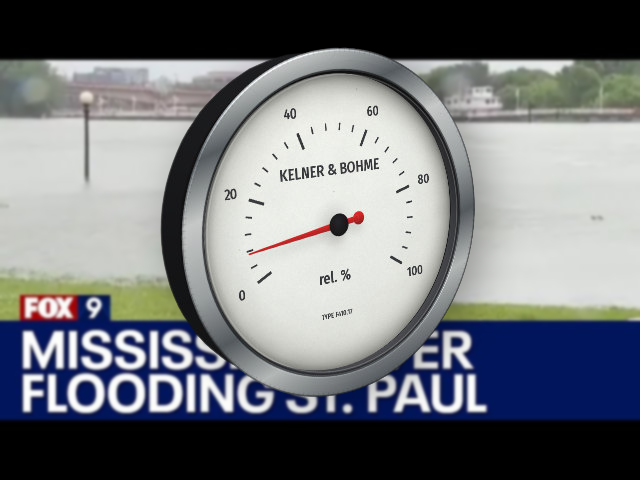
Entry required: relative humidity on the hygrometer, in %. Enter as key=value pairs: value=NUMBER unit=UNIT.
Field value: value=8 unit=%
